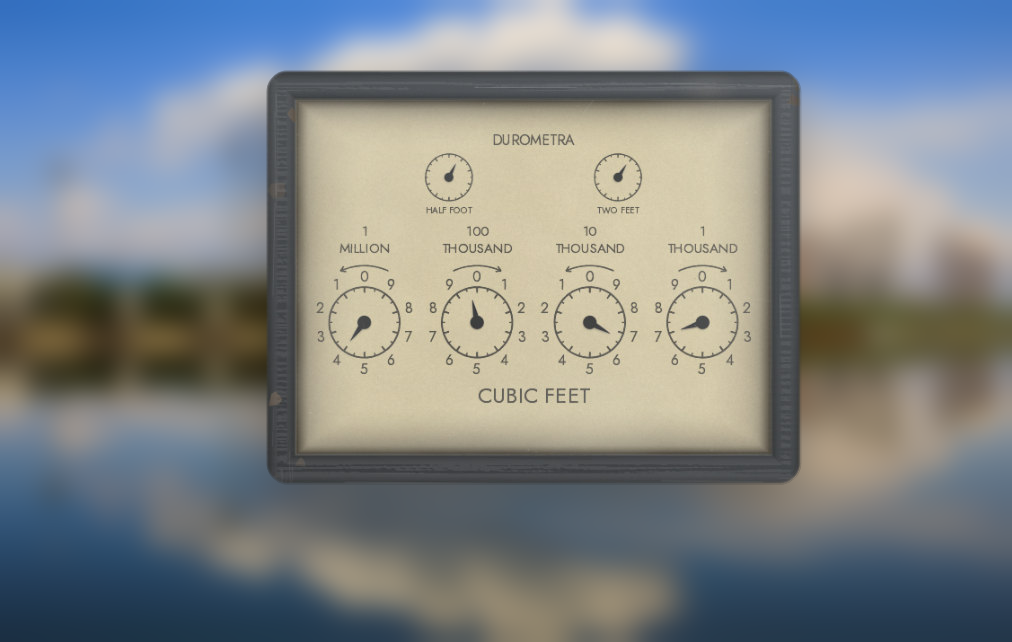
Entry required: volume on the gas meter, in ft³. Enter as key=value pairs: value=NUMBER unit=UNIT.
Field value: value=396700 unit=ft³
